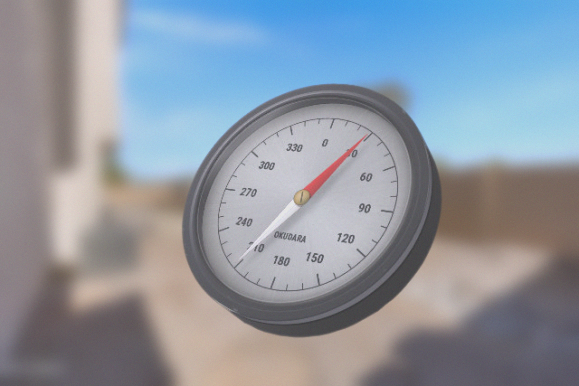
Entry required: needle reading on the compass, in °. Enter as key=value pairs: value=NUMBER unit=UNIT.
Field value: value=30 unit=°
